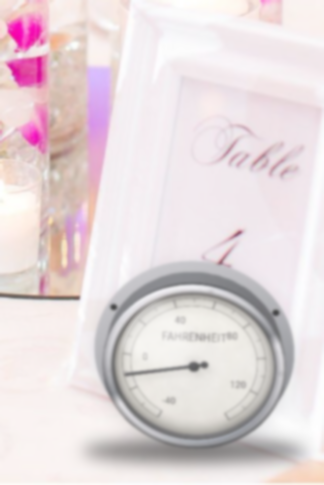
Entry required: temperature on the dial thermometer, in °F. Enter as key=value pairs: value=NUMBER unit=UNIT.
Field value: value=-10 unit=°F
